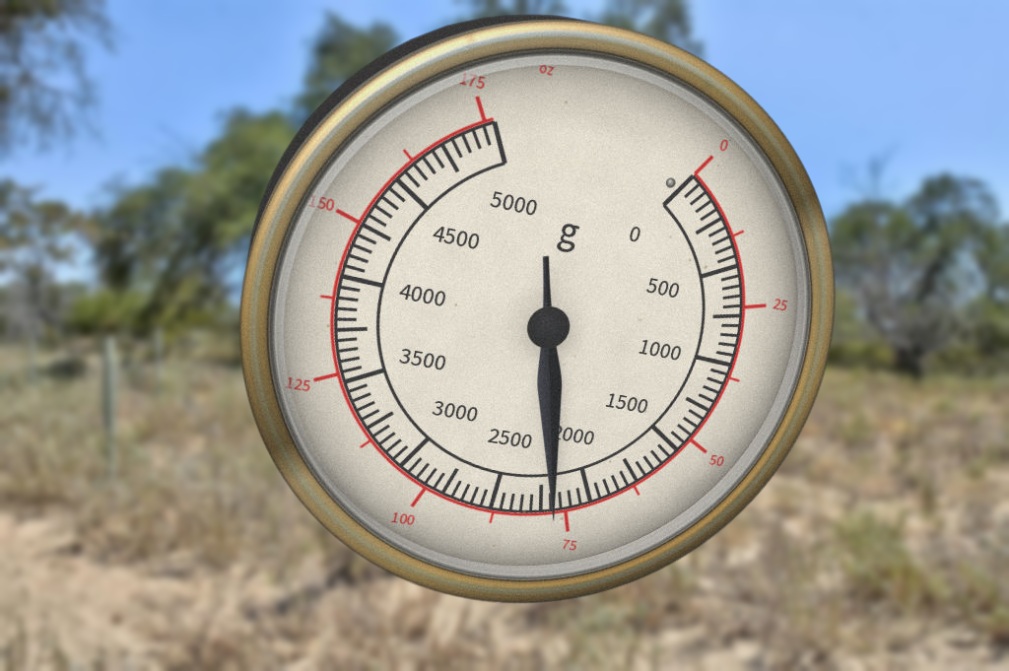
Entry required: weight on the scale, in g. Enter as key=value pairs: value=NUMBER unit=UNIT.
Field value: value=2200 unit=g
